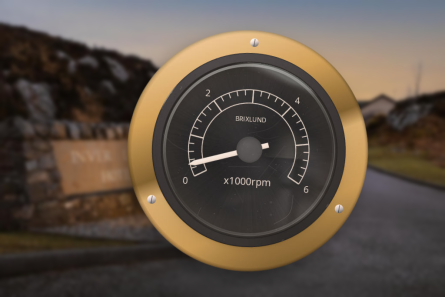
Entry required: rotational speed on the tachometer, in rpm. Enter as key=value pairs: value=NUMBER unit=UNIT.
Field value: value=300 unit=rpm
